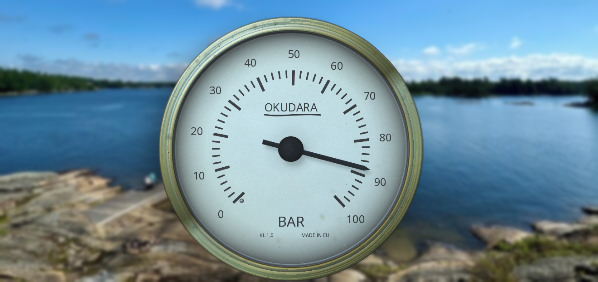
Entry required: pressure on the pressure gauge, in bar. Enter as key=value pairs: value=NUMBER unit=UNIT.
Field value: value=88 unit=bar
